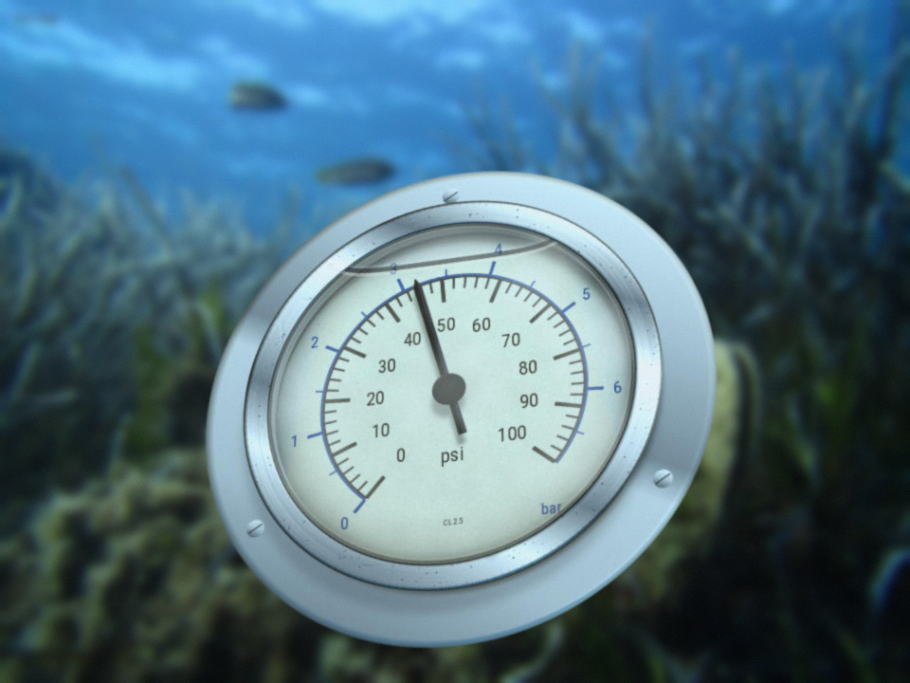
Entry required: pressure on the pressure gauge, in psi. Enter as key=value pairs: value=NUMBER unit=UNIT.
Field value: value=46 unit=psi
